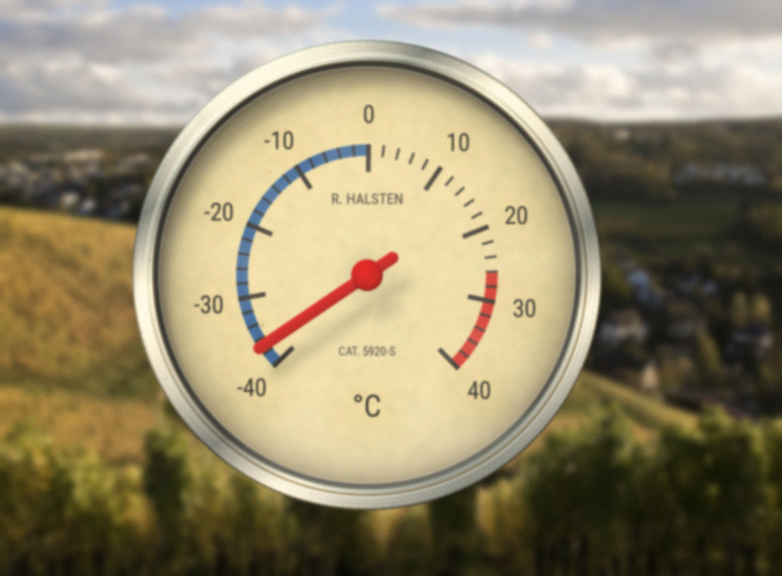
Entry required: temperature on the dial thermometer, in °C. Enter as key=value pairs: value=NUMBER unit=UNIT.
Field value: value=-37 unit=°C
